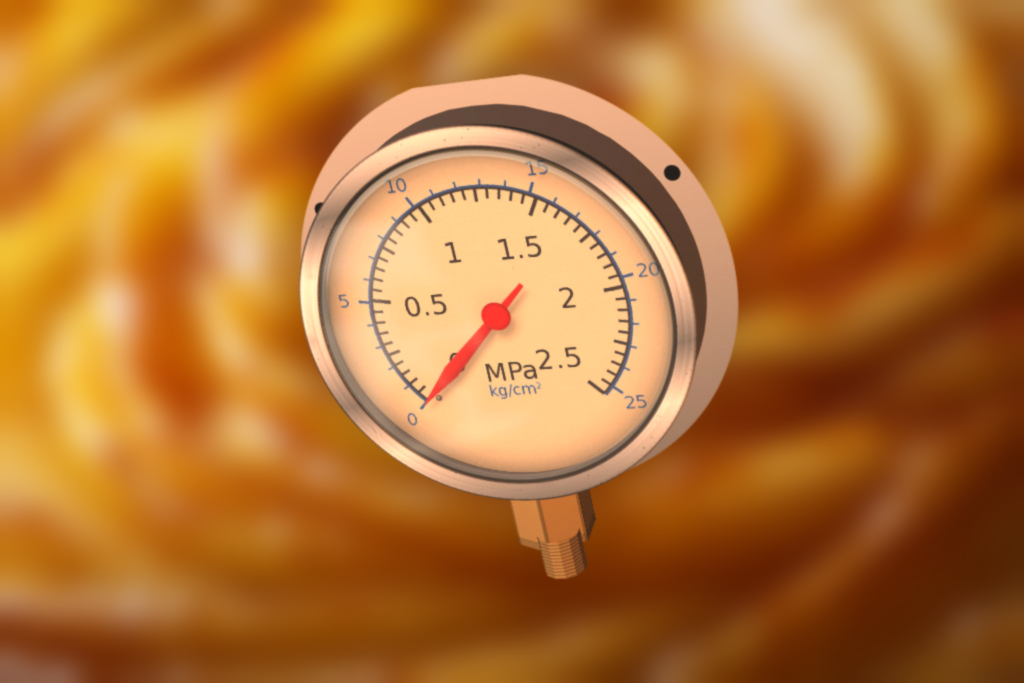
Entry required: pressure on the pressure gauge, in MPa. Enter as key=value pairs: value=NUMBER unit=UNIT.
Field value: value=0 unit=MPa
